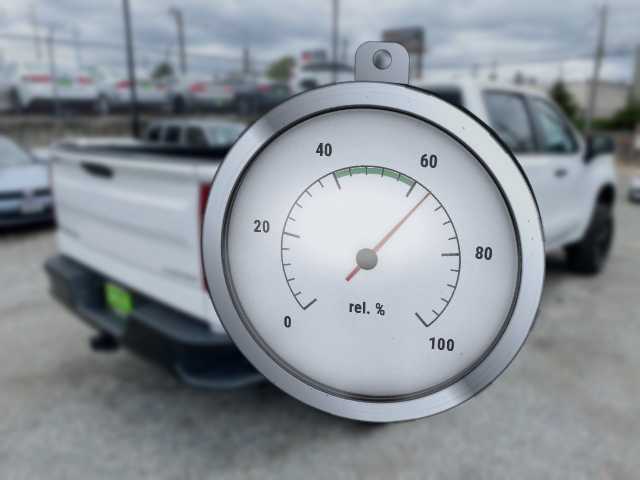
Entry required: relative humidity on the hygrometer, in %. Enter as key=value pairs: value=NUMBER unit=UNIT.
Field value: value=64 unit=%
